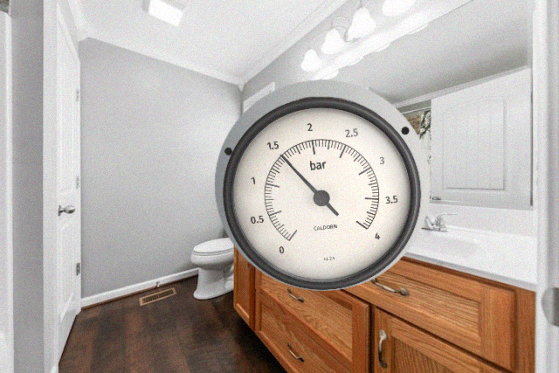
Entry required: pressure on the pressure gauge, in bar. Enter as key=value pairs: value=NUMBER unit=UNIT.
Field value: value=1.5 unit=bar
